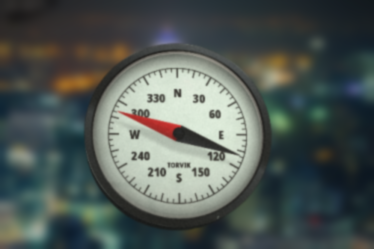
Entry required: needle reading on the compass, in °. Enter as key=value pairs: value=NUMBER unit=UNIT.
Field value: value=290 unit=°
